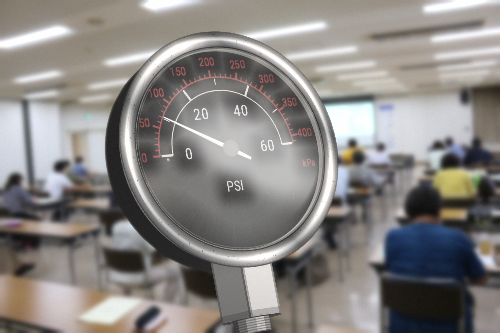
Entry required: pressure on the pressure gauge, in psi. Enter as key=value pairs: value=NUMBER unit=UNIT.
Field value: value=10 unit=psi
